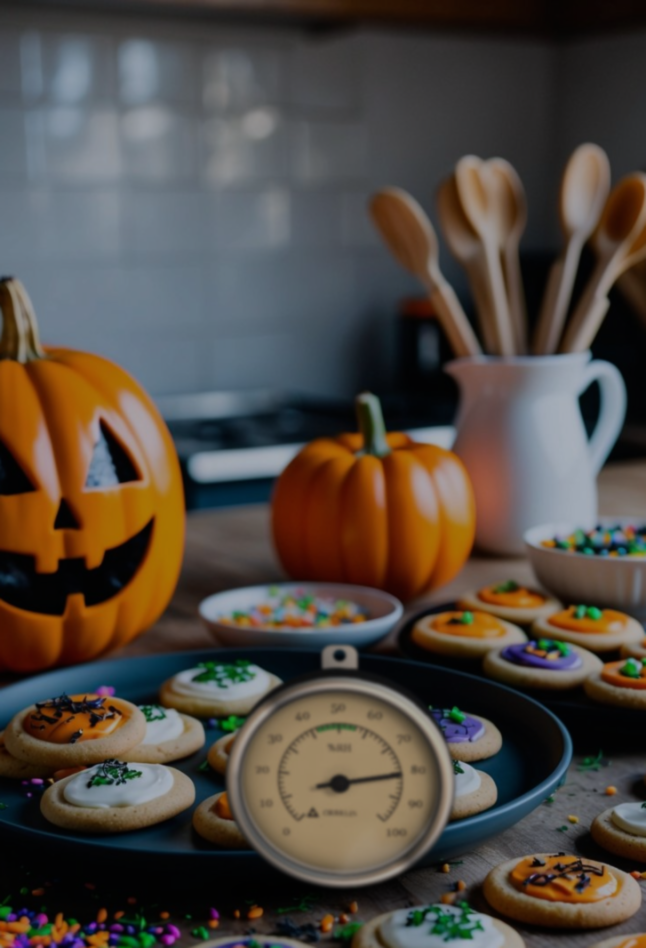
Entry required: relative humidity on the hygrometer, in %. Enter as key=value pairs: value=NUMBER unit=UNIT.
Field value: value=80 unit=%
